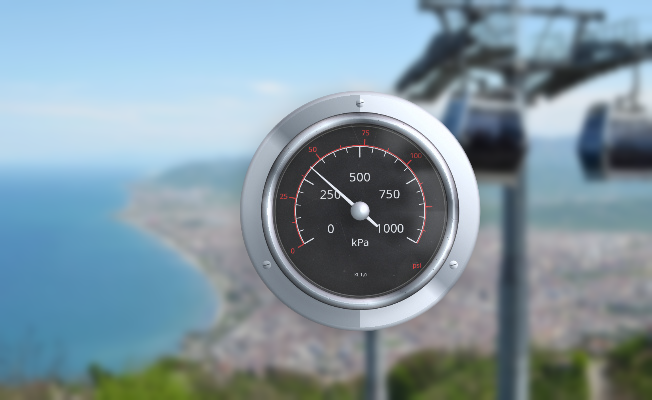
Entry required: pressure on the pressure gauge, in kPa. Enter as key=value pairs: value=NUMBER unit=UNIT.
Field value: value=300 unit=kPa
